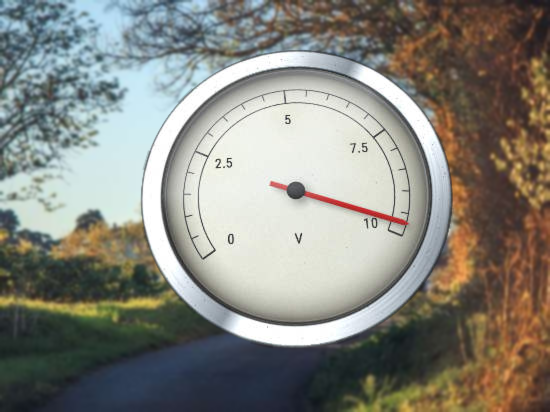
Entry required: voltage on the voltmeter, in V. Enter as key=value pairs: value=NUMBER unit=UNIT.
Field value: value=9.75 unit=V
